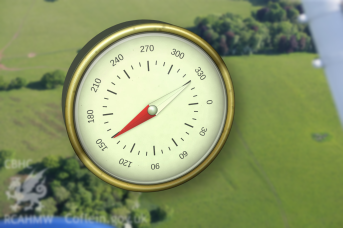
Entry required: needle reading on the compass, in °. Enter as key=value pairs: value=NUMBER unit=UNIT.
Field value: value=150 unit=°
